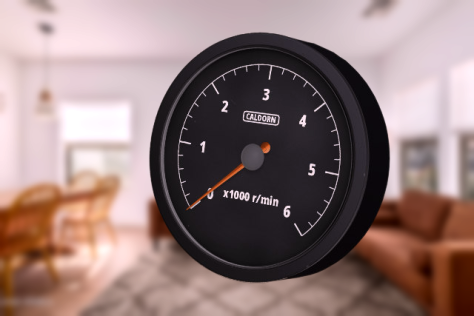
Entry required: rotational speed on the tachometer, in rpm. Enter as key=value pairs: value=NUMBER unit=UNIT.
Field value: value=0 unit=rpm
